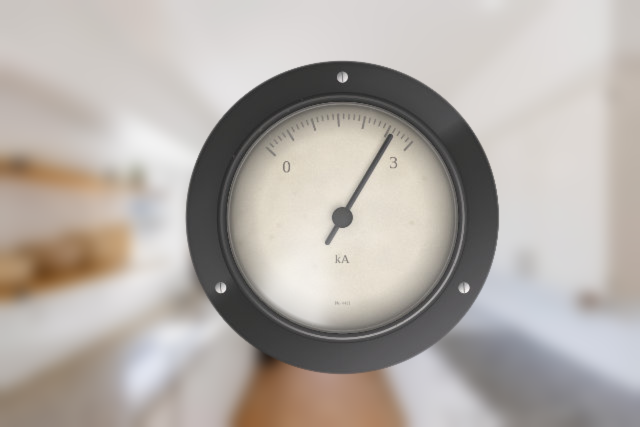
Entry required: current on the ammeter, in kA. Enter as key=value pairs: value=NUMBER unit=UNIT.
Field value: value=2.6 unit=kA
